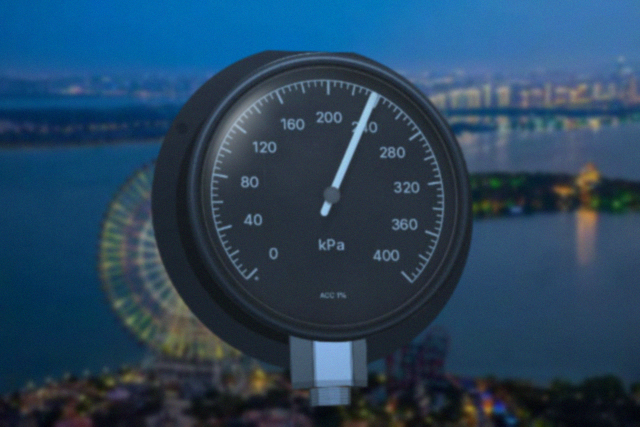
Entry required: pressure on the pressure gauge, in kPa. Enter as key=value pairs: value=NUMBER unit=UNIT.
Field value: value=235 unit=kPa
